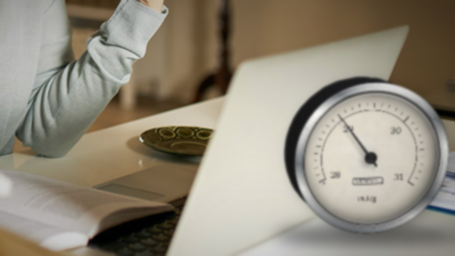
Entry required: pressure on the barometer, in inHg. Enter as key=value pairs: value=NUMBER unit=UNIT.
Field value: value=29 unit=inHg
